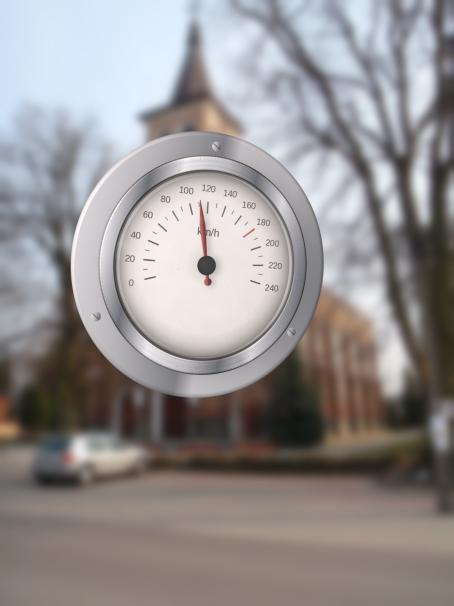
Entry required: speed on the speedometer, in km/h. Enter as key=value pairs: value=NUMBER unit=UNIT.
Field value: value=110 unit=km/h
